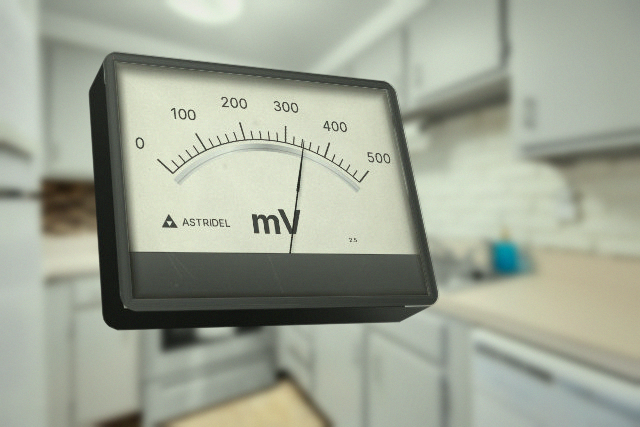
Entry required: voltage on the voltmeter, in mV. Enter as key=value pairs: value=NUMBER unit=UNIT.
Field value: value=340 unit=mV
